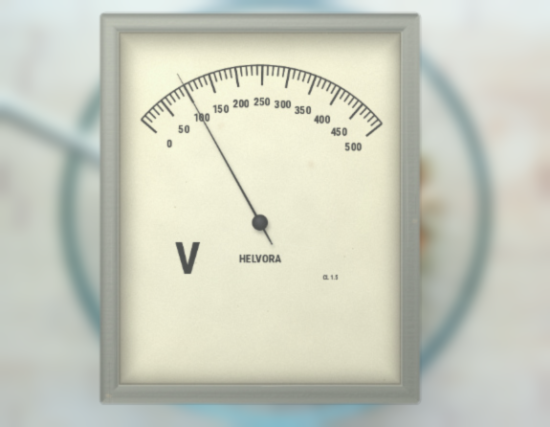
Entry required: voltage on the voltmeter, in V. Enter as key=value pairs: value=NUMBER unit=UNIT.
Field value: value=100 unit=V
